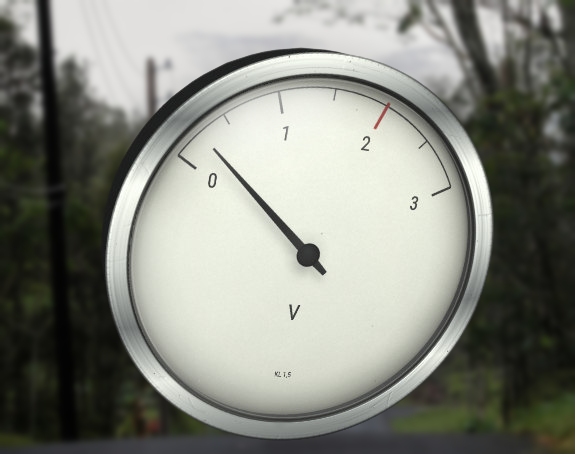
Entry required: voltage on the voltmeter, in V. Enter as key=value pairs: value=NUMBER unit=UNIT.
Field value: value=0.25 unit=V
